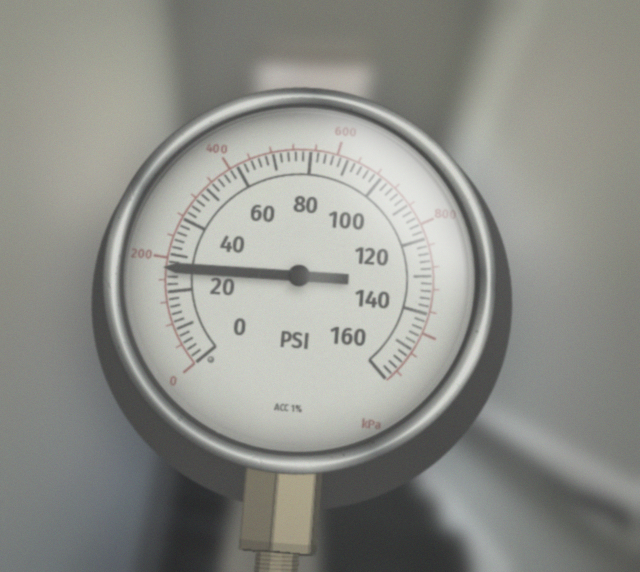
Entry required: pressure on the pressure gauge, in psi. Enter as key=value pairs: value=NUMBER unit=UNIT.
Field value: value=26 unit=psi
